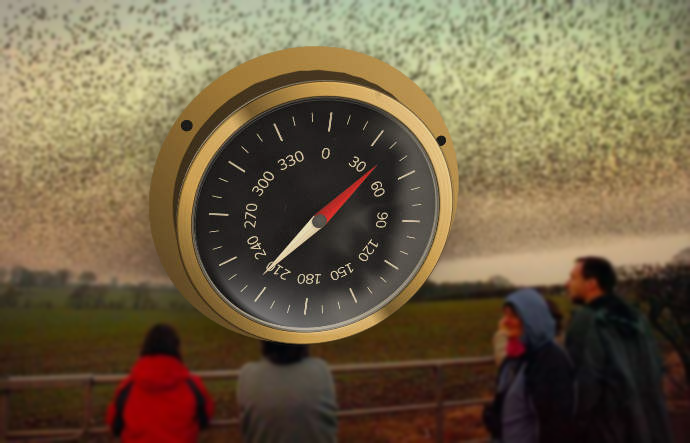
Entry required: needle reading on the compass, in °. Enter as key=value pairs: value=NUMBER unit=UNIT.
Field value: value=40 unit=°
